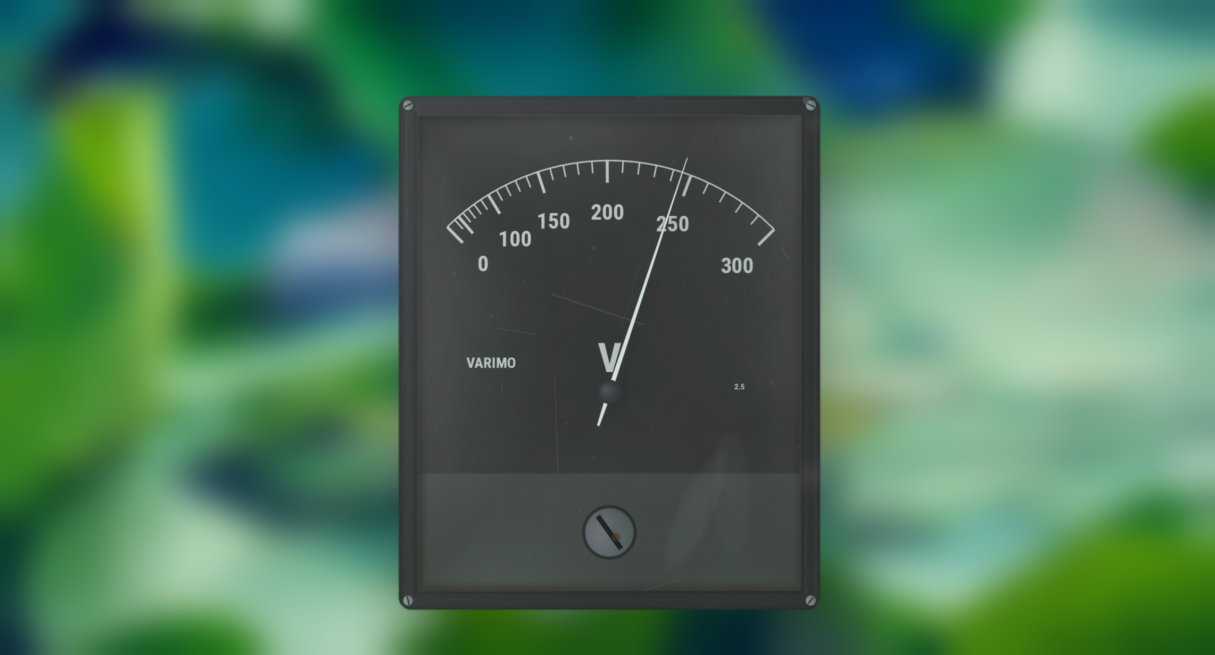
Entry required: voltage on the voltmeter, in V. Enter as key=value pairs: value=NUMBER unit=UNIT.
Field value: value=245 unit=V
